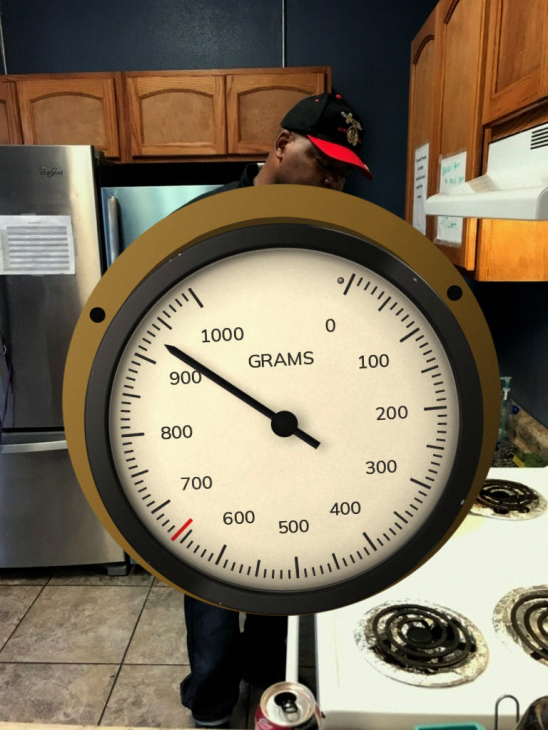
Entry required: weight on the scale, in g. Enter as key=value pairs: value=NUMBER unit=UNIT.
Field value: value=930 unit=g
